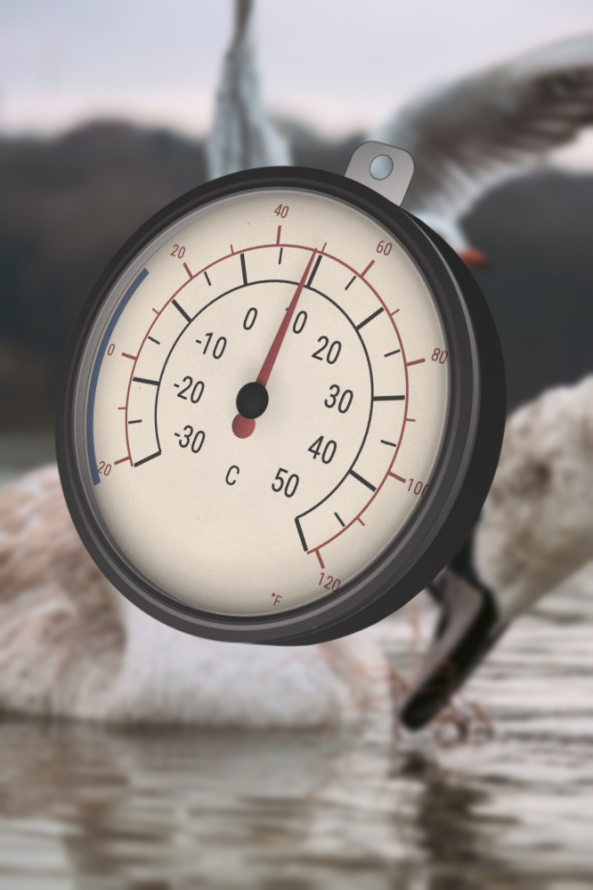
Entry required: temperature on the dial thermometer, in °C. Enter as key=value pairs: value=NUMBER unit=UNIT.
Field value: value=10 unit=°C
